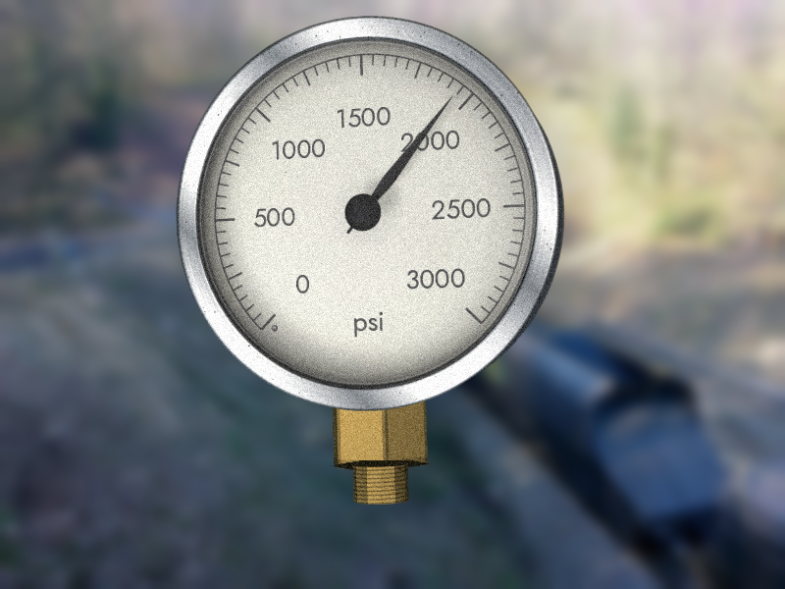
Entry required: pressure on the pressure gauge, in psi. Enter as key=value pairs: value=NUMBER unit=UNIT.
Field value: value=1950 unit=psi
